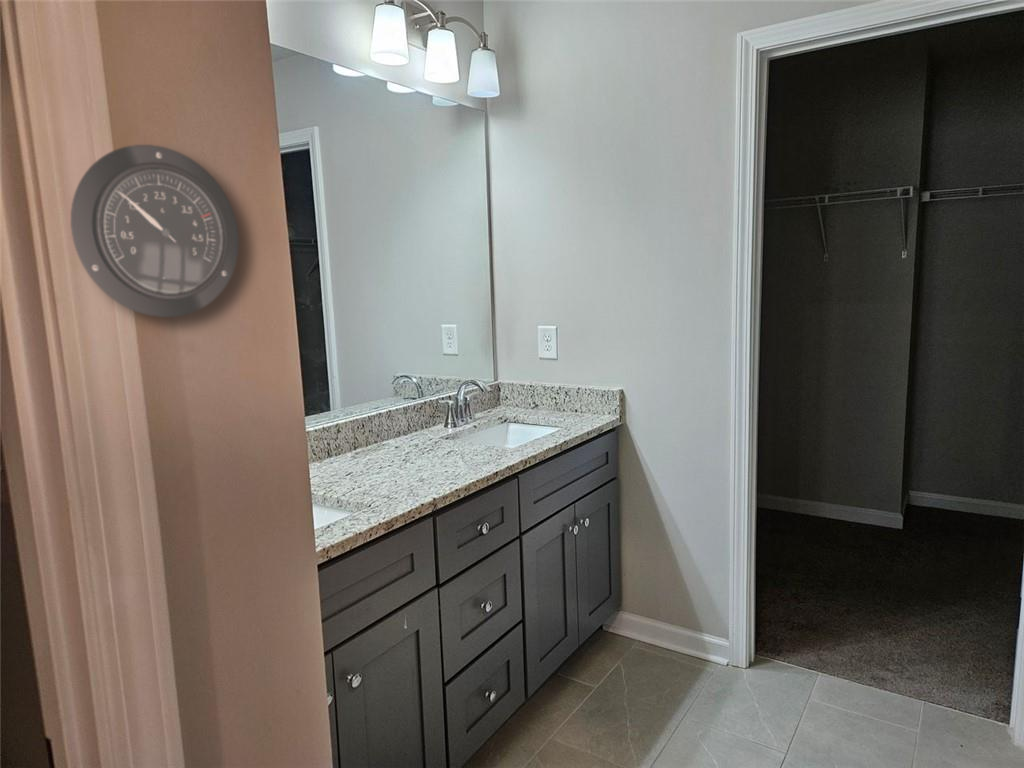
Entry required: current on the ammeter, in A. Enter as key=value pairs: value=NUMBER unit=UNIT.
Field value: value=1.5 unit=A
